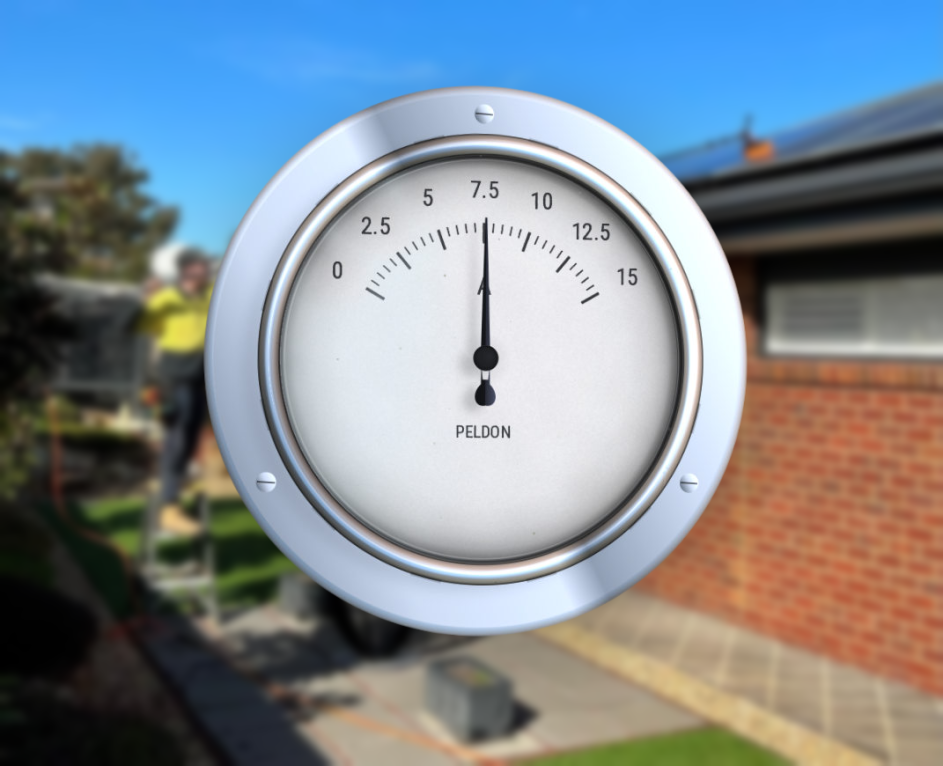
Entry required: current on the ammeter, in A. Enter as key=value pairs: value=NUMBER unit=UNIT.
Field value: value=7.5 unit=A
